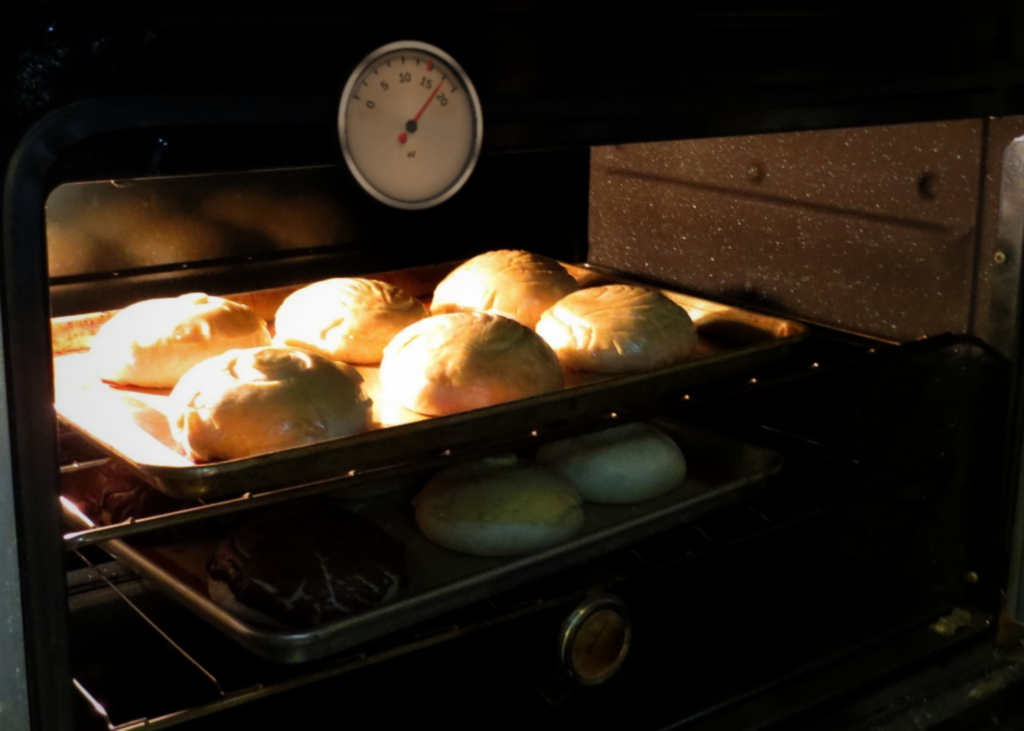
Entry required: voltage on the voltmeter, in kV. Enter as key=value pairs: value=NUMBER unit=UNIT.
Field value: value=17.5 unit=kV
